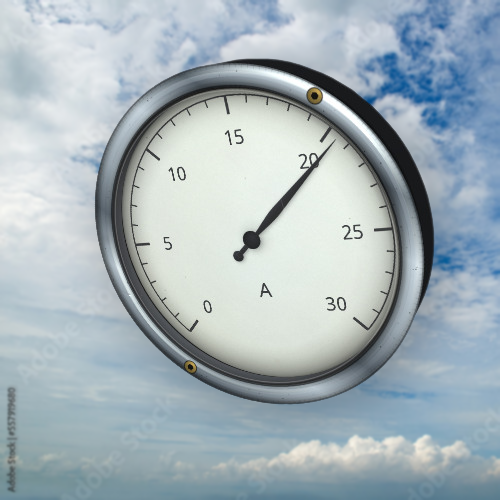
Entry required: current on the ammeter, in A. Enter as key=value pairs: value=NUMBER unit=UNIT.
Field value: value=20.5 unit=A
